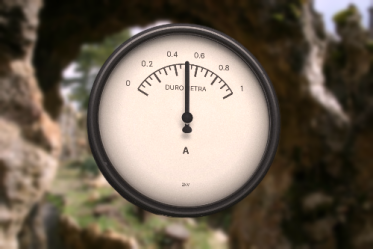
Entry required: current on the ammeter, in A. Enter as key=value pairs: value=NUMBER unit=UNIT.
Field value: value=0.5 unit=A
